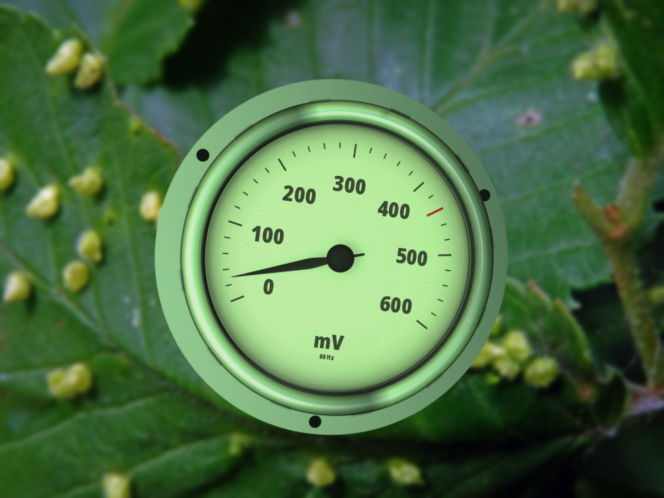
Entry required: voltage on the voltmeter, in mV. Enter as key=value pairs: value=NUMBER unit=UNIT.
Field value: value=30 unit=mV
